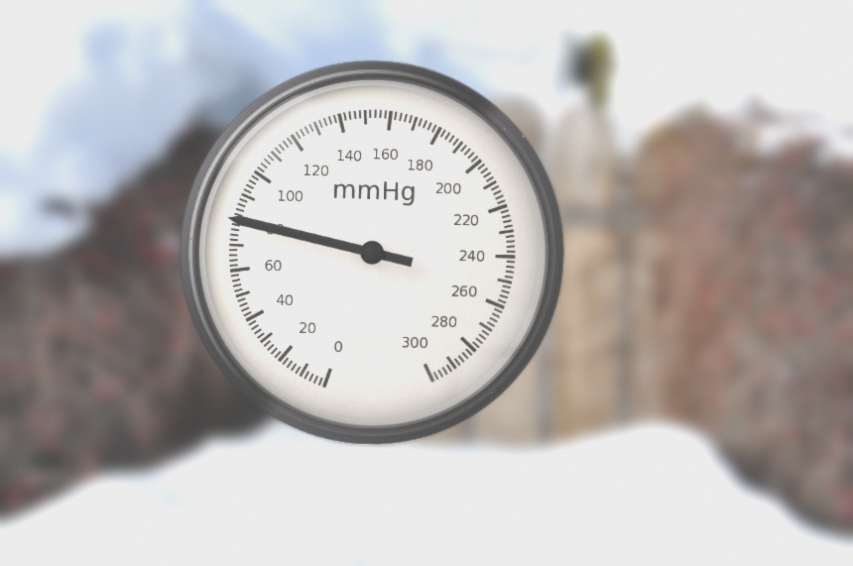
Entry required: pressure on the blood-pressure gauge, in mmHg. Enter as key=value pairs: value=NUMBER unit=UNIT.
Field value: value=80 unit=mmHg
